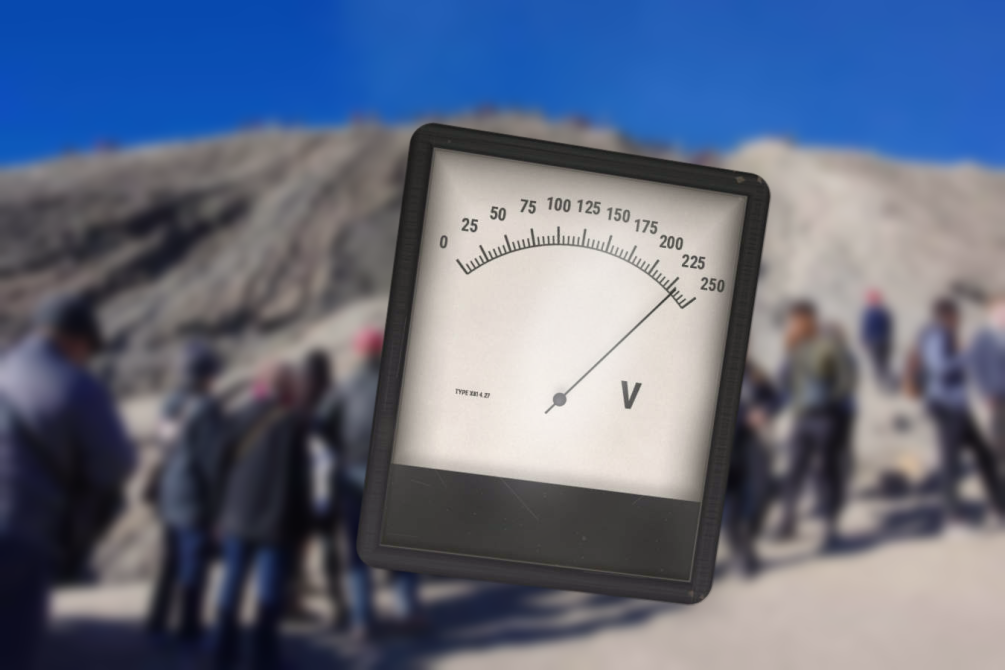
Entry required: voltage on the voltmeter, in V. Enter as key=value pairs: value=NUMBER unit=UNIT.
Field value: value=230 unit=V
